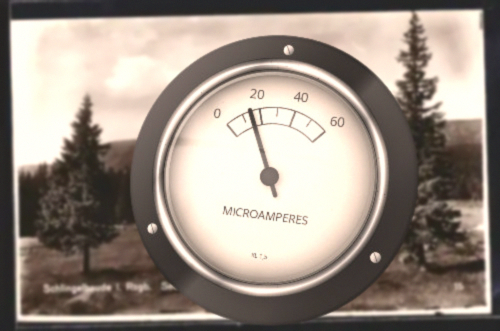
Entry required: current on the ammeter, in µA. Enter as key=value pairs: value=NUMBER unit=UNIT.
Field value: value=15 unit=µA
